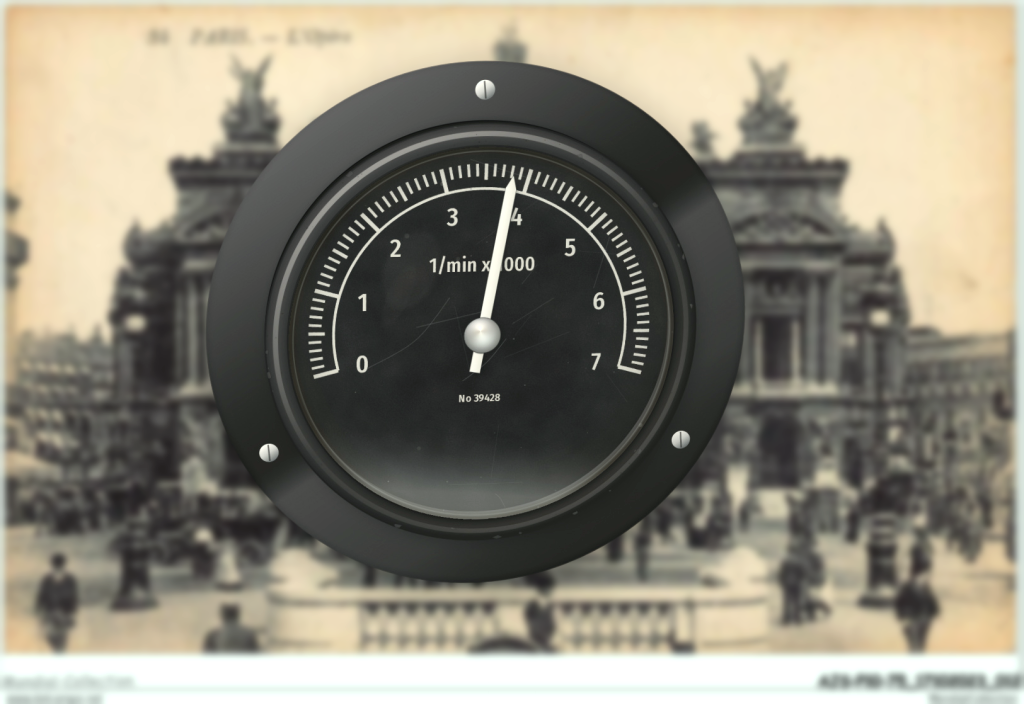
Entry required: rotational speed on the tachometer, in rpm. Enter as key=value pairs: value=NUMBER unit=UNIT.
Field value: value=3800 unit=rpm
